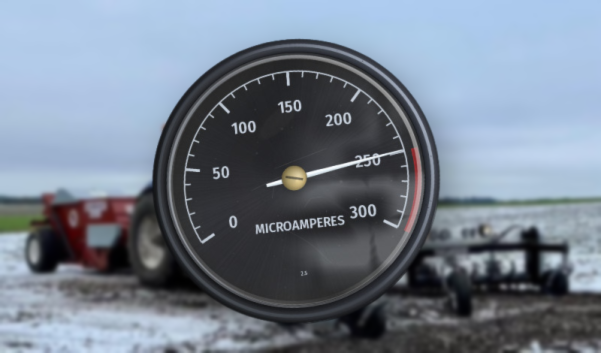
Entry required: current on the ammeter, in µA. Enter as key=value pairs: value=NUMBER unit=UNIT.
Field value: value=250 unit=µA
